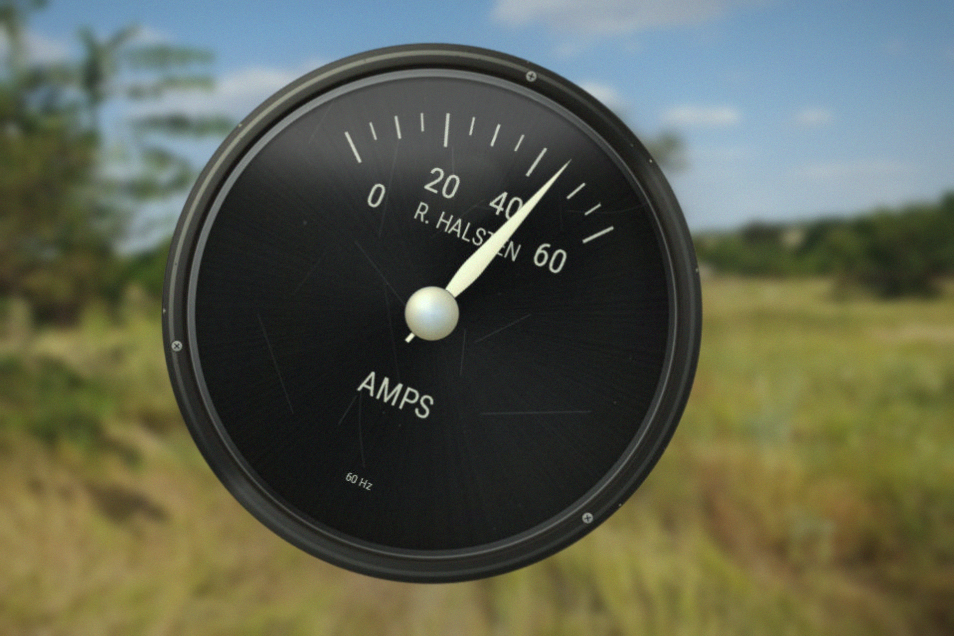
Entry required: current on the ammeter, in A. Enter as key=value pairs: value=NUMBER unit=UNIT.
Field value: value=45 unit=A
